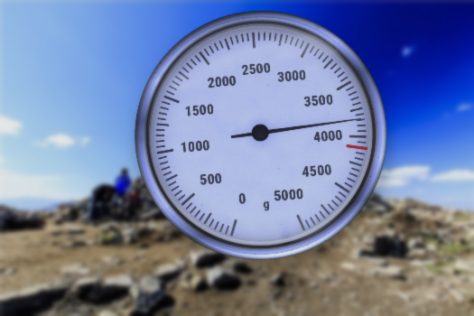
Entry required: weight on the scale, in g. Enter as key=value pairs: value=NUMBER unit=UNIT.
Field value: value=3850 unit=g
